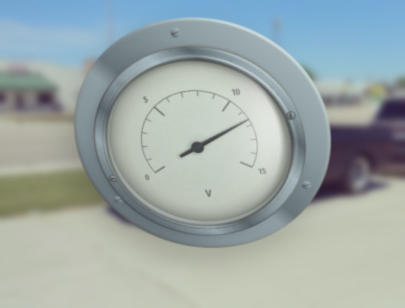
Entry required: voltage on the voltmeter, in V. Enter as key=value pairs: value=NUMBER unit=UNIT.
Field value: value=11.5 unit=V
